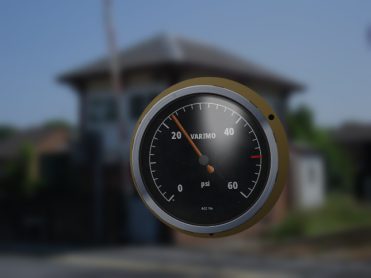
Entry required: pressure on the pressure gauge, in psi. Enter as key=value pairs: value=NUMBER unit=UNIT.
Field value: value=23 unit=psi
